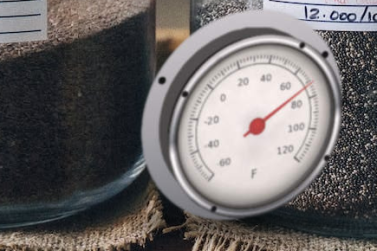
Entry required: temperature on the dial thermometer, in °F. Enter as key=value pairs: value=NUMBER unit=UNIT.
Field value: value=70 unit=°F
